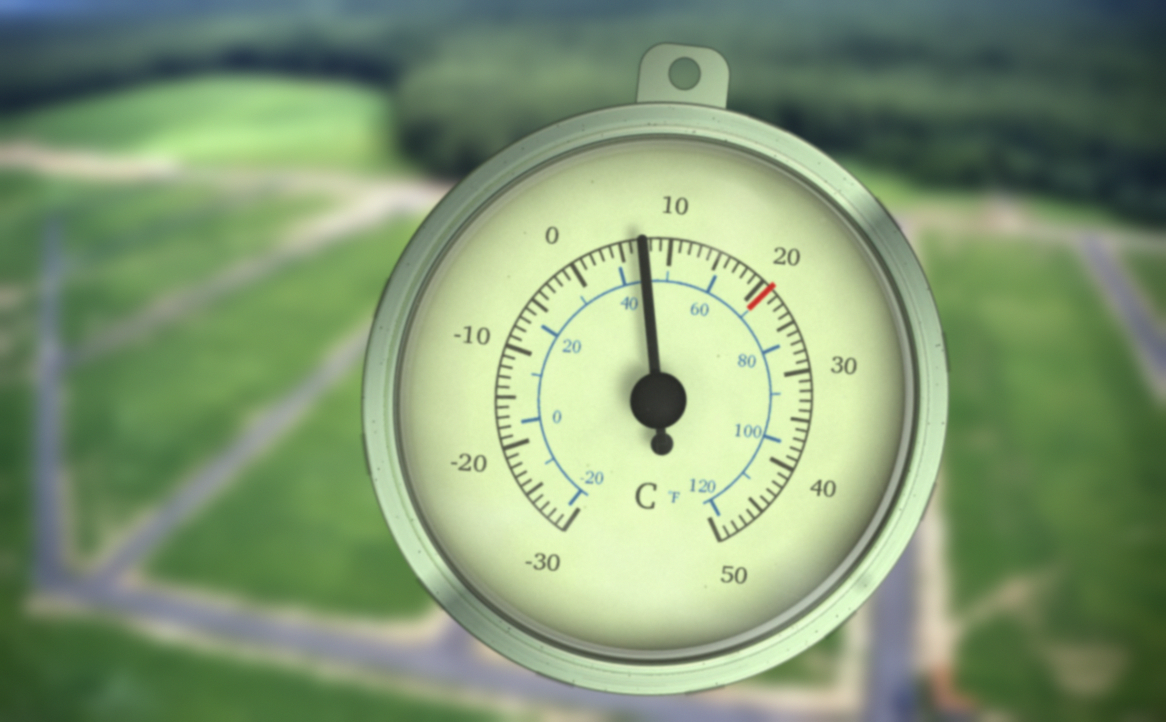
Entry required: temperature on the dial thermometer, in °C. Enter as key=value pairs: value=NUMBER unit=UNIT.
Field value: value=7 unit=°C
